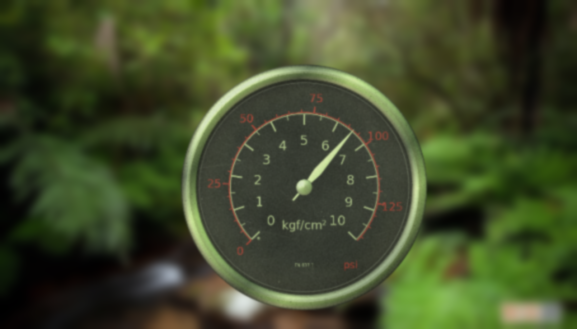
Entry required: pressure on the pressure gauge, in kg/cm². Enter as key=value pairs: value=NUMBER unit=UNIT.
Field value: value=6.5 unit=kg/cm²
